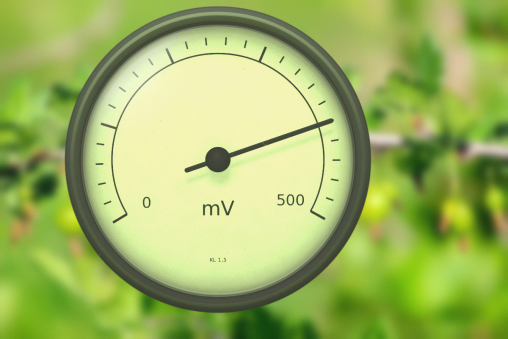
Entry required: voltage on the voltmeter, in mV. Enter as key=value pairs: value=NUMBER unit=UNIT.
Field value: value=400 unit=mV
